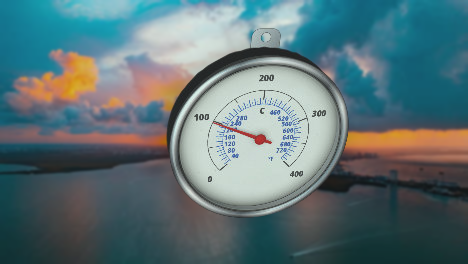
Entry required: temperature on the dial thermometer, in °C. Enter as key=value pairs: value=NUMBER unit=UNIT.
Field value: value=100 unit=°C
